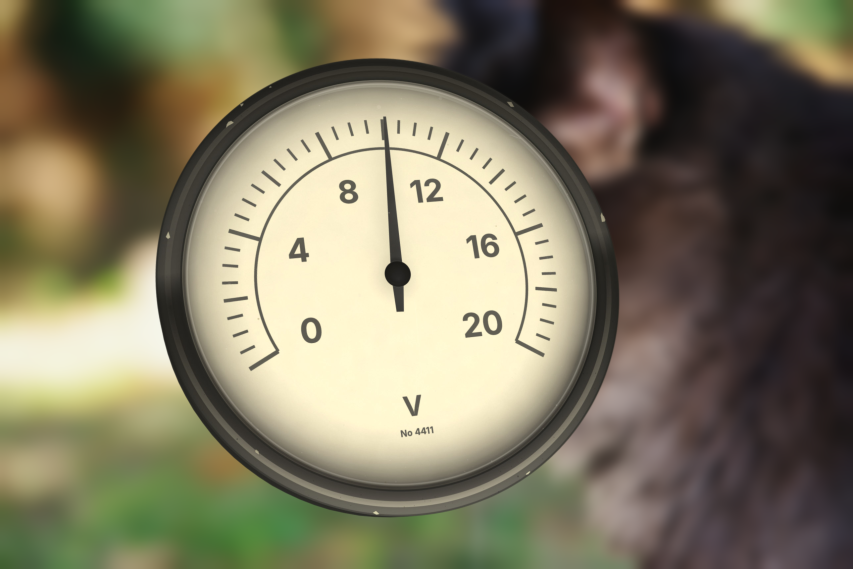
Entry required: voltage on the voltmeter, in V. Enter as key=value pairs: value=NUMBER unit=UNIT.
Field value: value=10 unit=V
